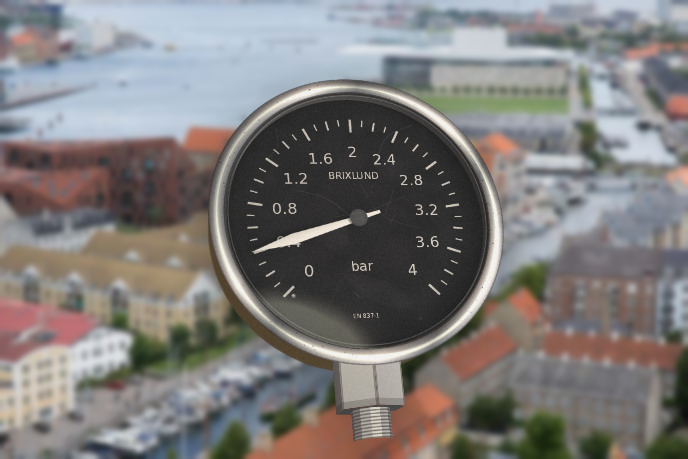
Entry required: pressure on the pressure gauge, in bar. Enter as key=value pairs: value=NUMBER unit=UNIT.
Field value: value=0.4 unit=bar
